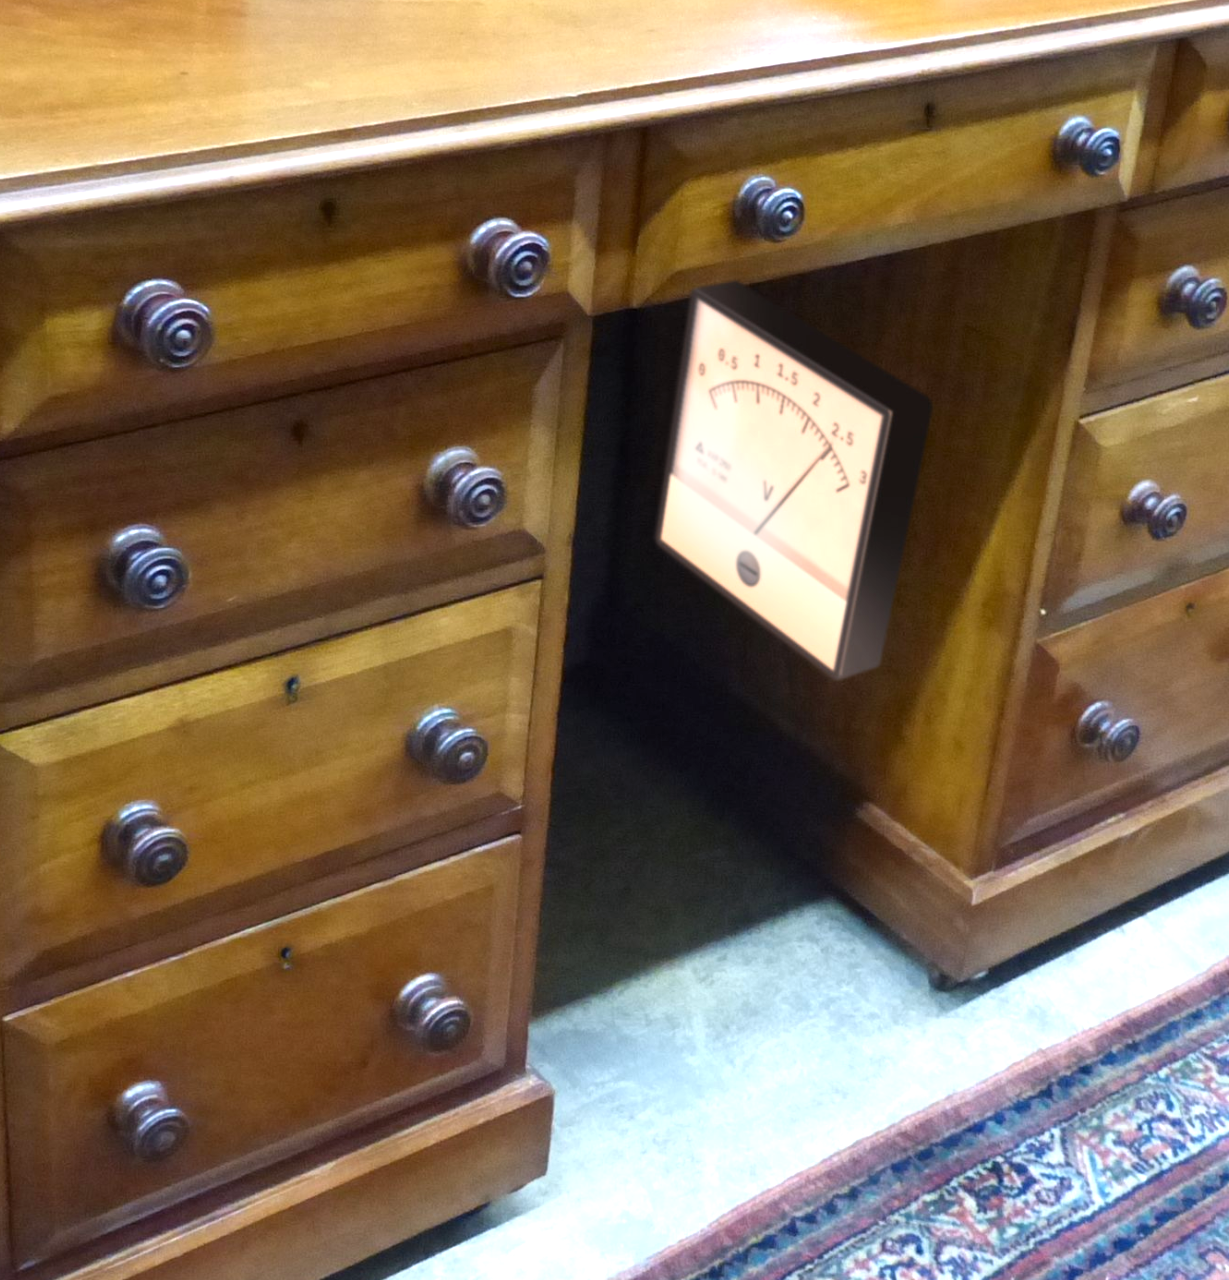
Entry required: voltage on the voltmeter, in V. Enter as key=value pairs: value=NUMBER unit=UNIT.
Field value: value=2.5 unit=V
